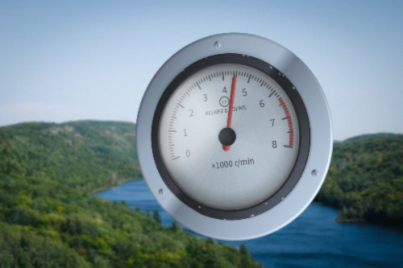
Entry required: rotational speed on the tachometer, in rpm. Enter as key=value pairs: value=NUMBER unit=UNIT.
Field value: value=4500 unit=rpm
